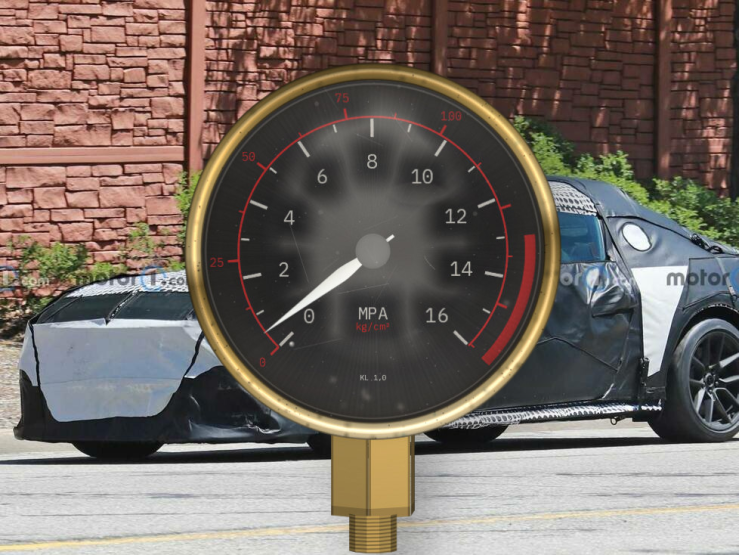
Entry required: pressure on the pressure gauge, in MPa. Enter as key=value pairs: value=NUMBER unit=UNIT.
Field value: value=0.5 unit=MPa
